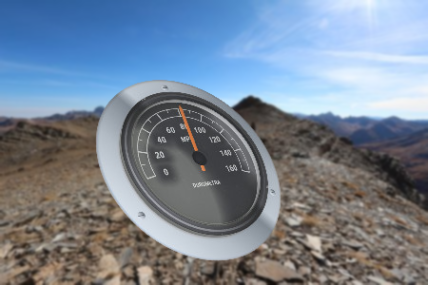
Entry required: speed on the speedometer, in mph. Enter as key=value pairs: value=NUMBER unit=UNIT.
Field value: value=80 unit=mph
